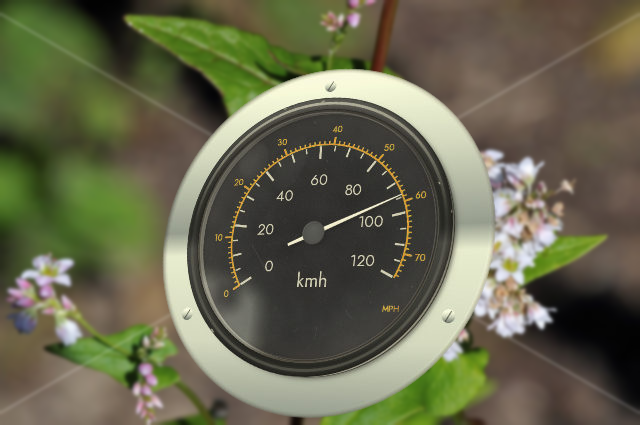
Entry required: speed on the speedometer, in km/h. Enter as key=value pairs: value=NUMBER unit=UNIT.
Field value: value=95 unit=km/h
